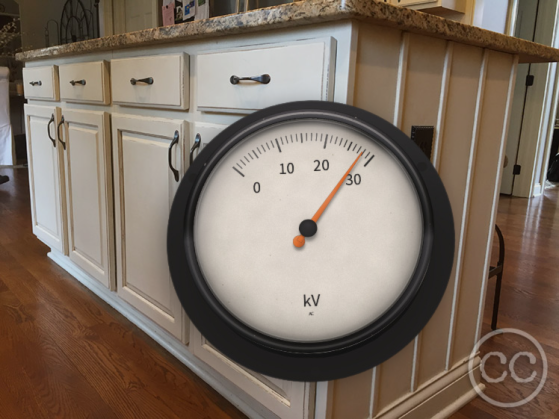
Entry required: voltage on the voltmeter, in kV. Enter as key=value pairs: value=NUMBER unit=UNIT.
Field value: value=28 unit=kV
